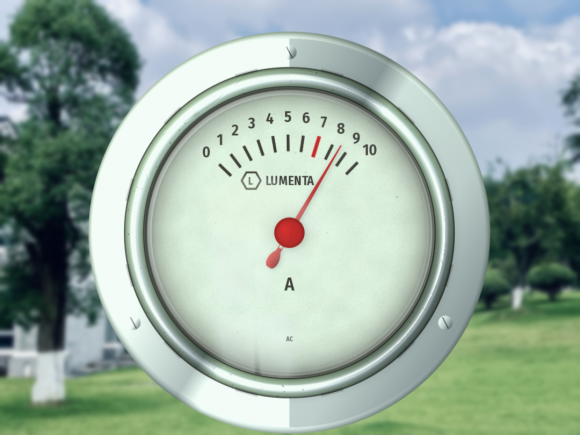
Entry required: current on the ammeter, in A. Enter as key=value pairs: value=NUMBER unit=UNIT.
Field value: value=8.5 unit=A
